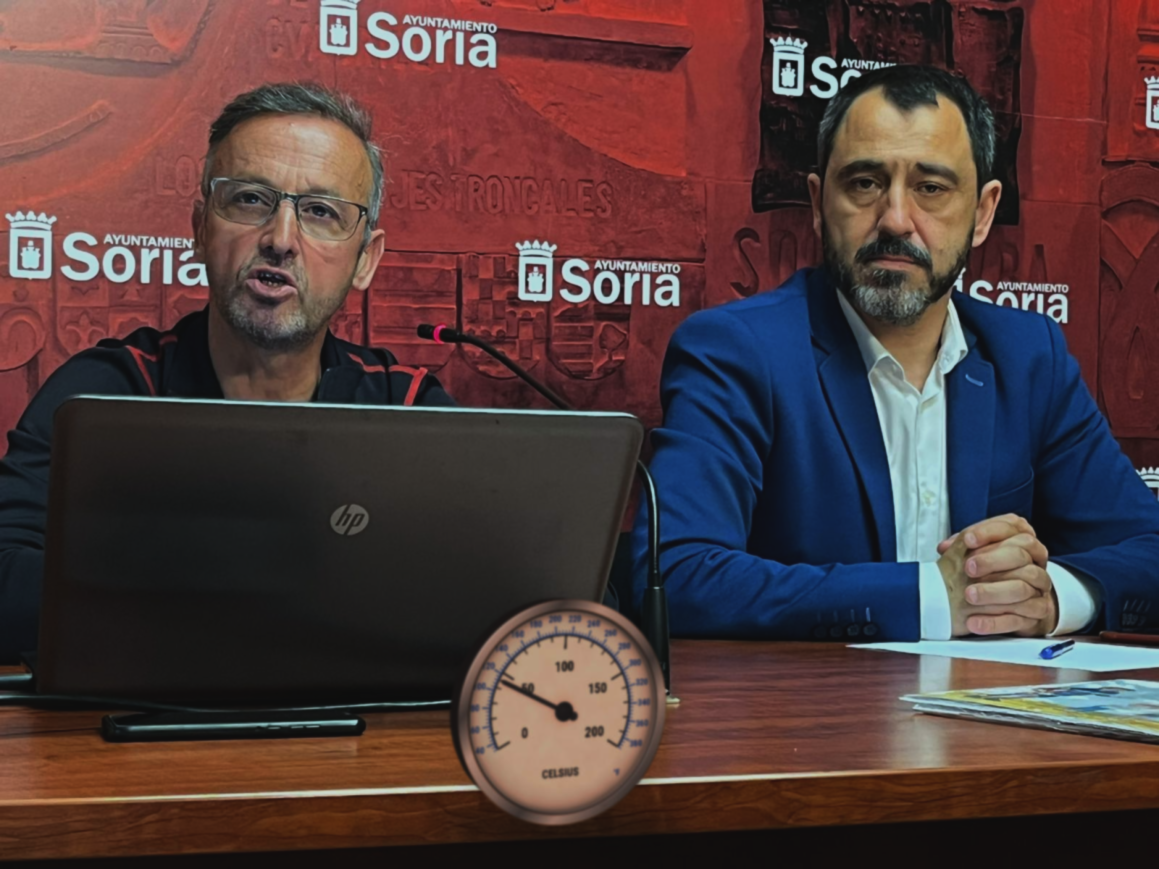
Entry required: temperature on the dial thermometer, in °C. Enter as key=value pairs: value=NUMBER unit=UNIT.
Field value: value=45 unit=°C
